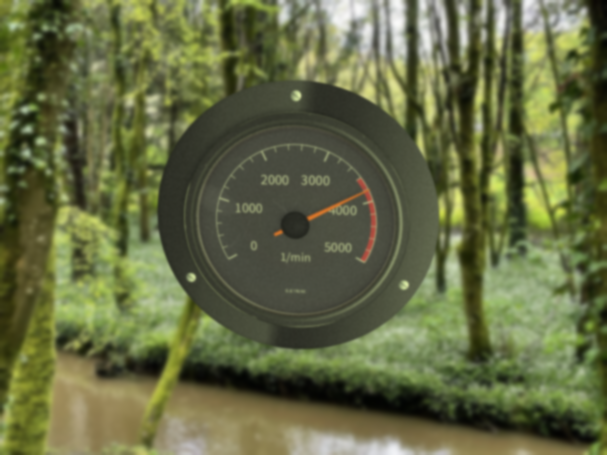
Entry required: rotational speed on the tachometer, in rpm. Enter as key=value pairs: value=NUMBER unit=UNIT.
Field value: value=3800 unit=rpm
